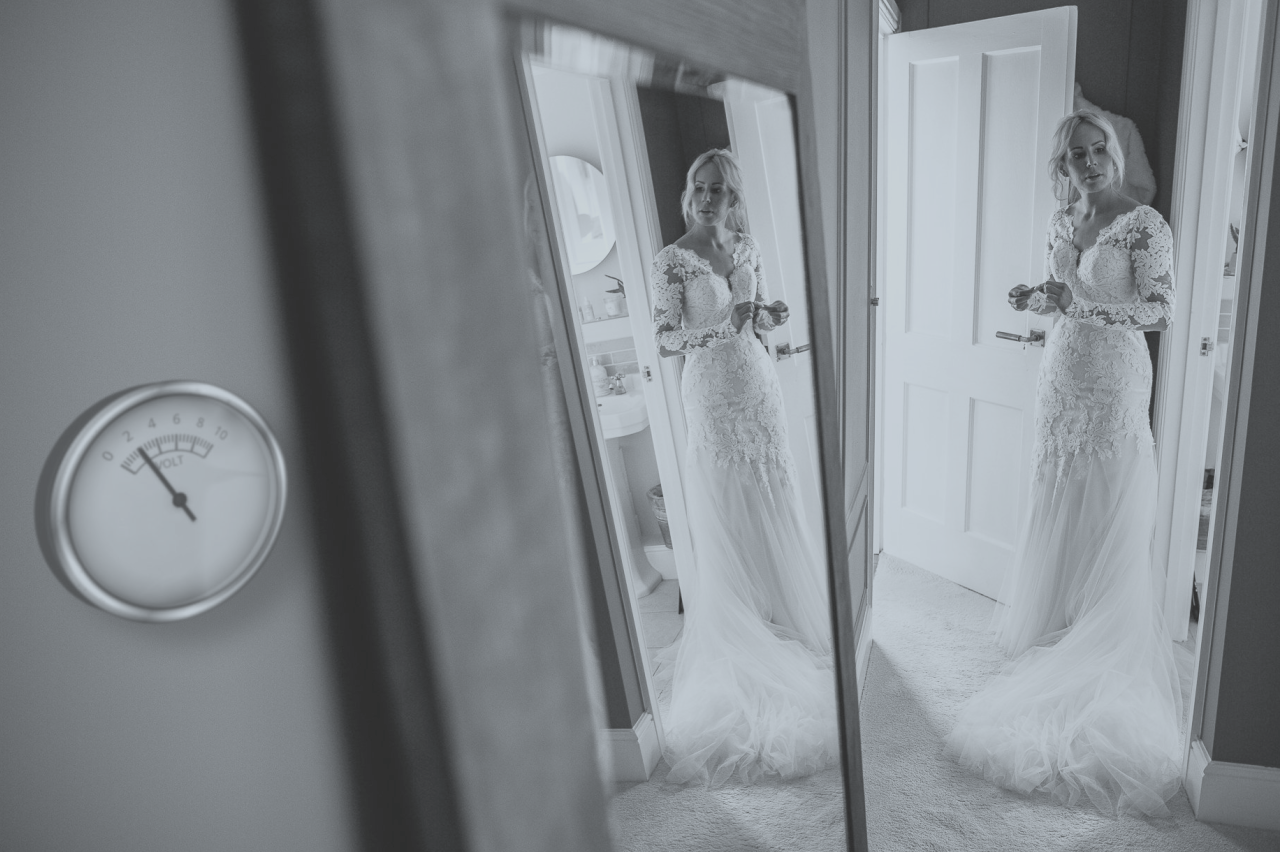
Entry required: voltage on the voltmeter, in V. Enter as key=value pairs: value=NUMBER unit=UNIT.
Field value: value=2 unit=V
